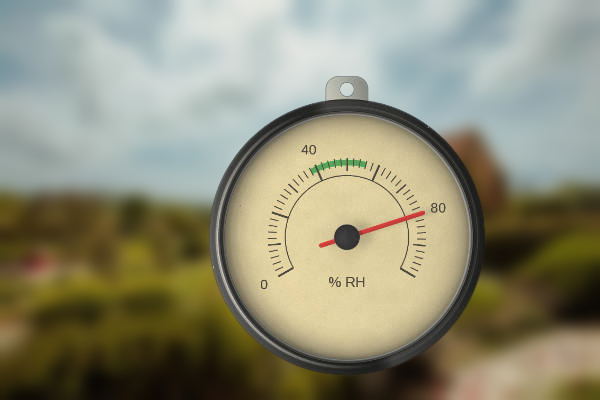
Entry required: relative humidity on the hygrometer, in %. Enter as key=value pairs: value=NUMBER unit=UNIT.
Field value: value=80 unit=%
